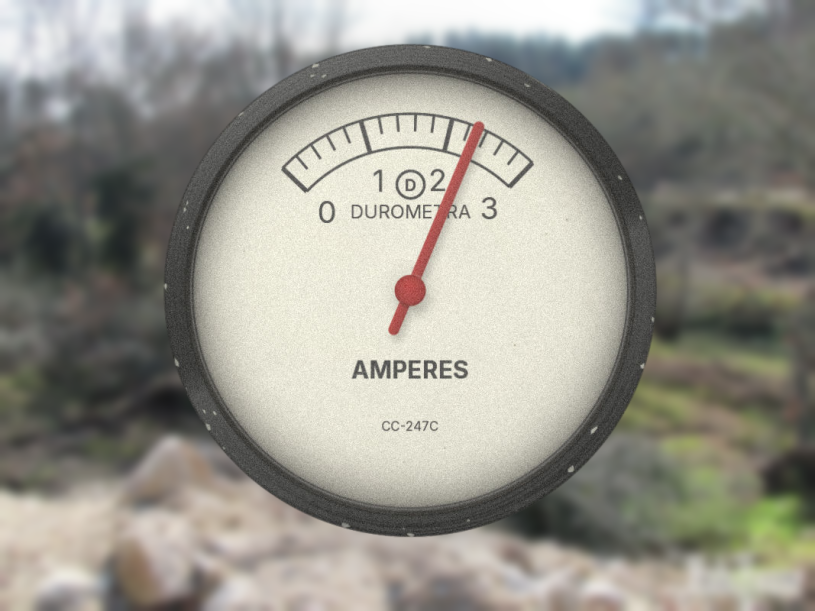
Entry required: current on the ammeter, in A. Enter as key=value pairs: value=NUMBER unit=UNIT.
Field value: value=2.3 unit=A
